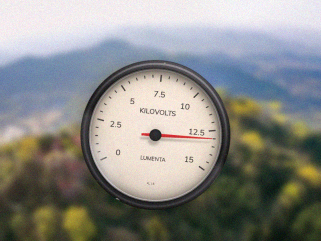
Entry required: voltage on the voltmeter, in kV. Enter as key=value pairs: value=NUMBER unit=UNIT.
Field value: value=13 unit=kV
